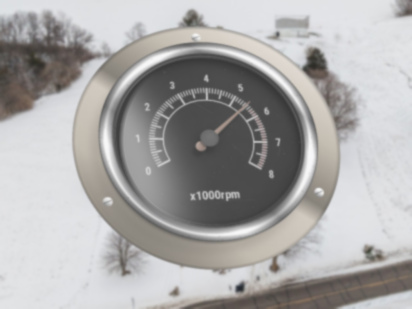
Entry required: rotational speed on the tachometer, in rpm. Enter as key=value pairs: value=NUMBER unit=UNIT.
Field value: value=5500 unit=rpm
